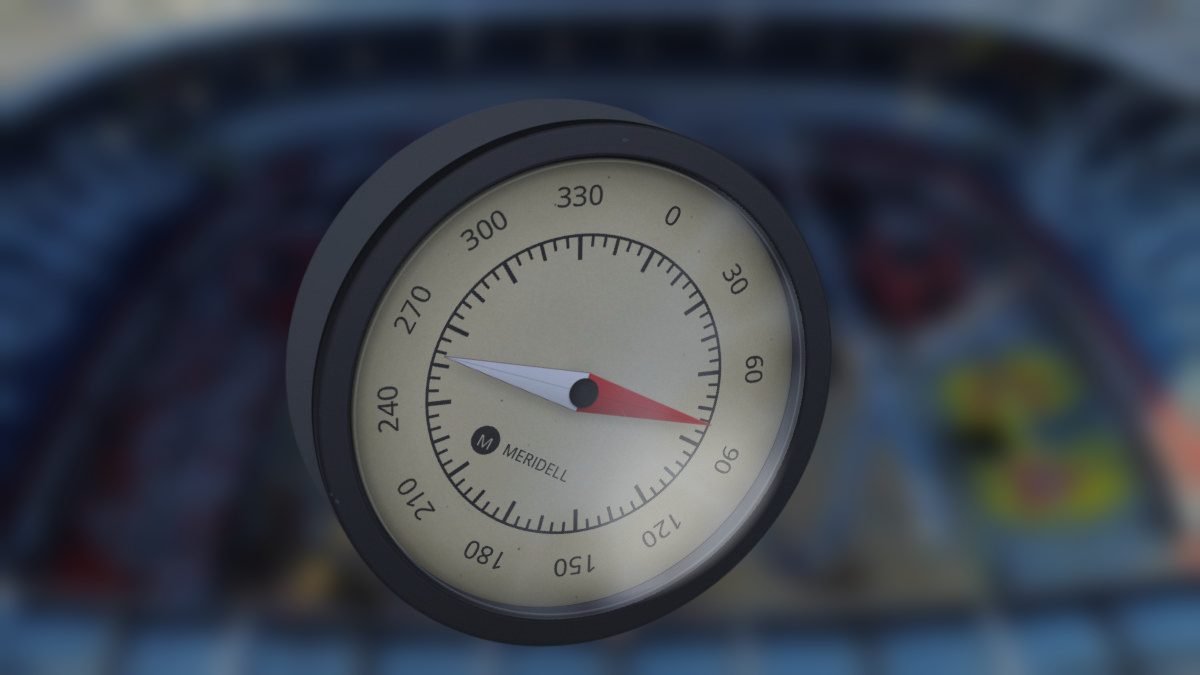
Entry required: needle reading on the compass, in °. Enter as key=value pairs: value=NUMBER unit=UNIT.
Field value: value=80 unit=°
